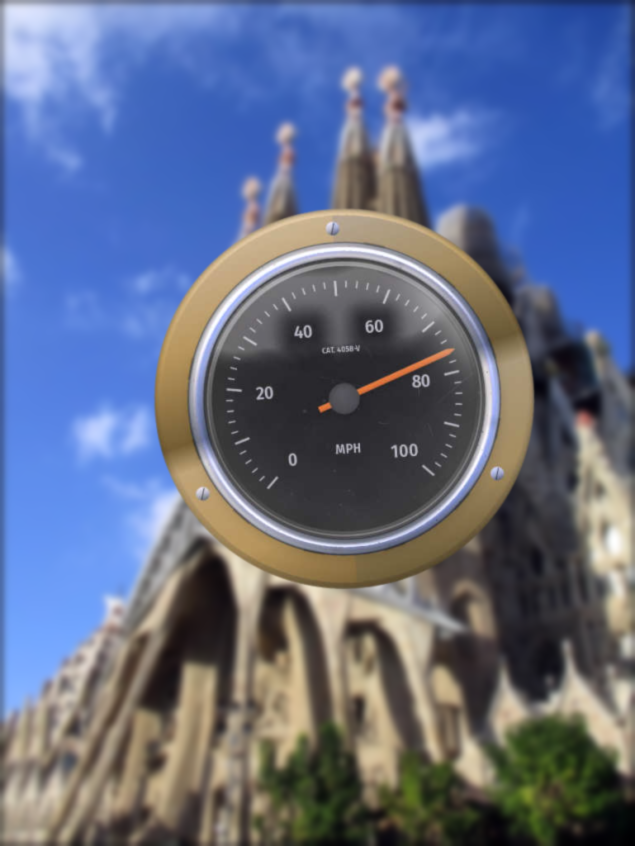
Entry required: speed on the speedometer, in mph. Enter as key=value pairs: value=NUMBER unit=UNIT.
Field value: value=76 unit=mph
